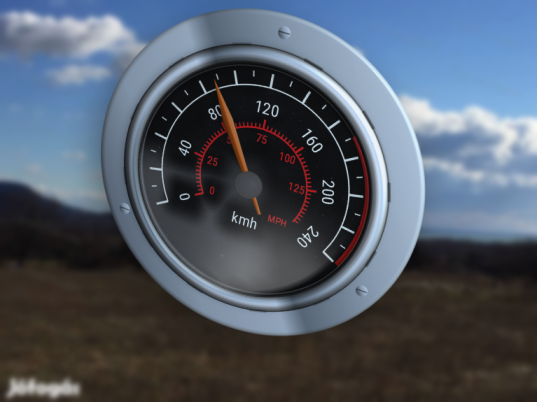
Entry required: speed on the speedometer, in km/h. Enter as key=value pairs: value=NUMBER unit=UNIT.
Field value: value=90 unit=km/h
